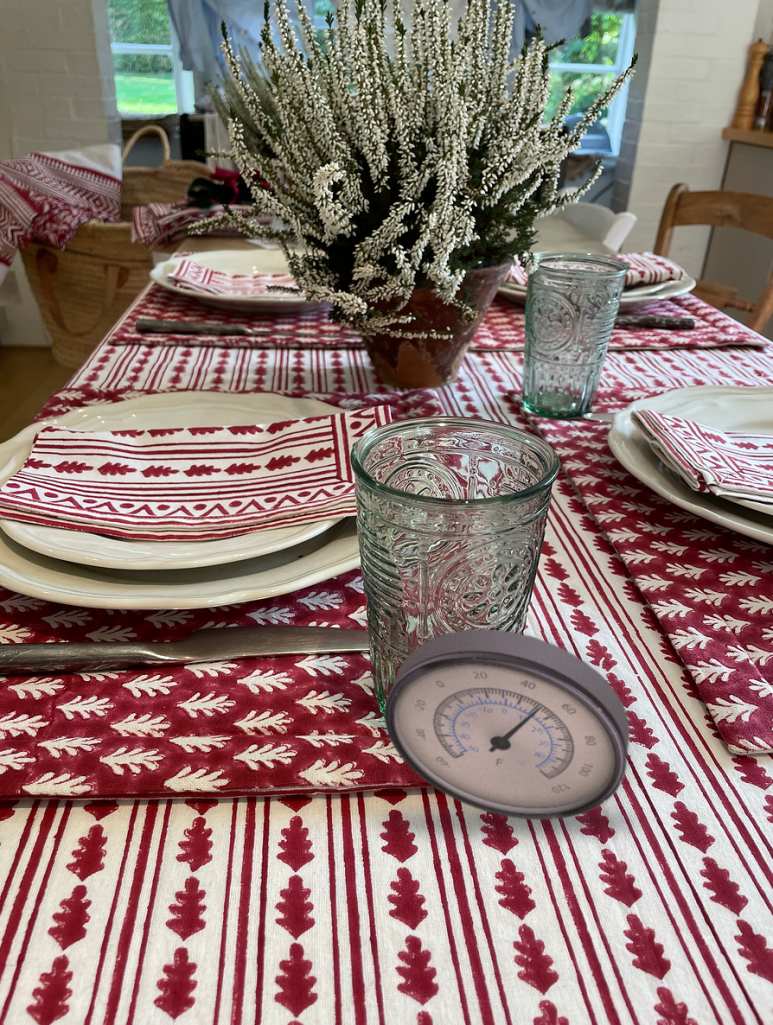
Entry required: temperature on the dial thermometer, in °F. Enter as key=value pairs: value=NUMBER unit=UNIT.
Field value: value=50 unit=°F
